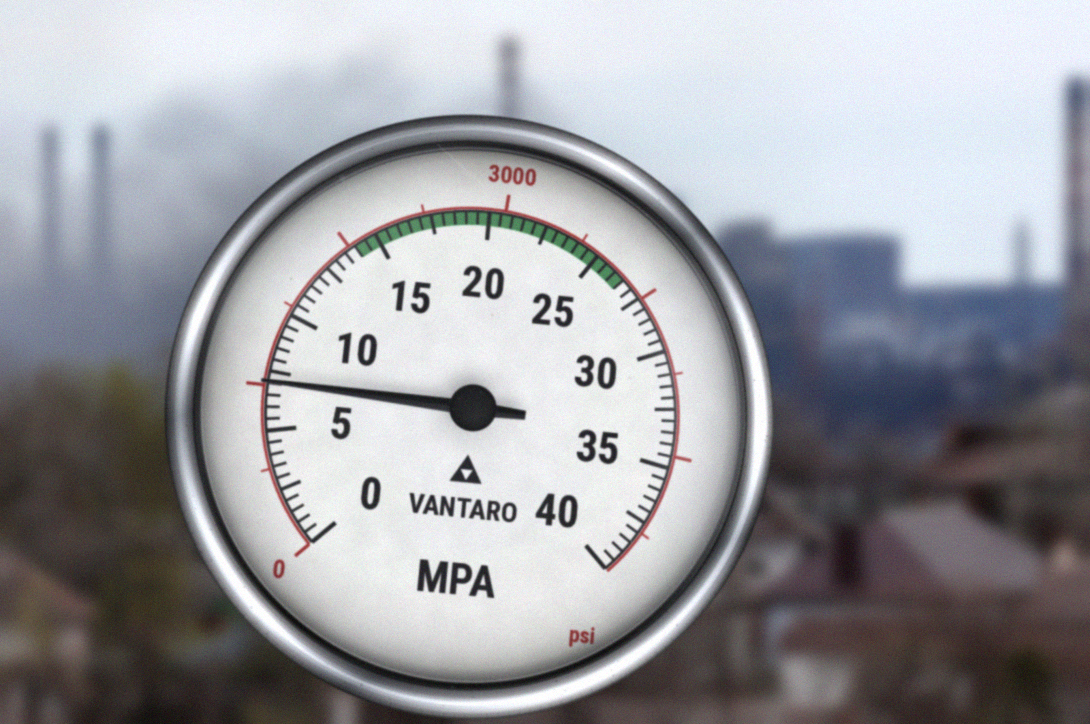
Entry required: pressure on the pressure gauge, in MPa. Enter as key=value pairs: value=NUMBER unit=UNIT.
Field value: value=7 unit=MPa
